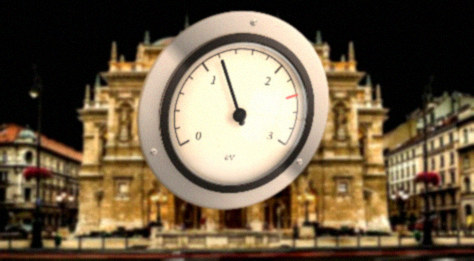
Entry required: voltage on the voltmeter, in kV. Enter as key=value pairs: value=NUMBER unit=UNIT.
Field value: value=1.2 unit=kV
